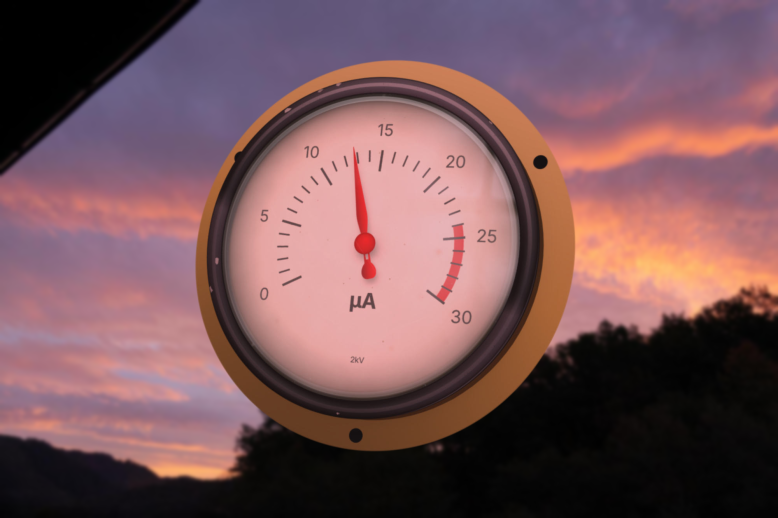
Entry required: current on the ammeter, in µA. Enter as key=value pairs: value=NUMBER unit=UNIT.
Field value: value=13 unit=µA
